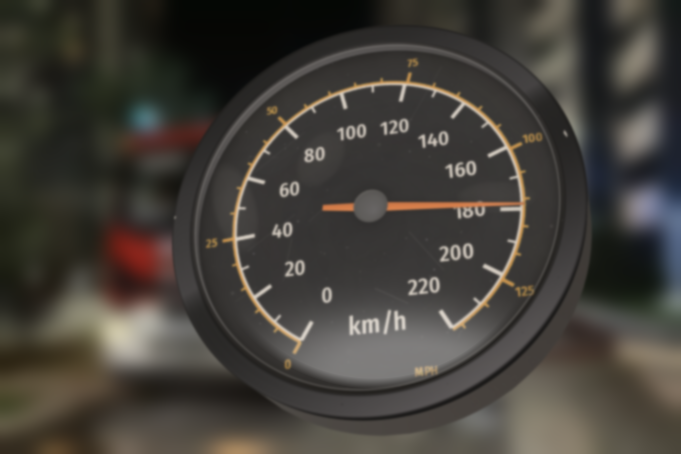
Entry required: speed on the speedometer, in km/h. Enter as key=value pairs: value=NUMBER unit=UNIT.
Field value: value=180 unit=km/h
